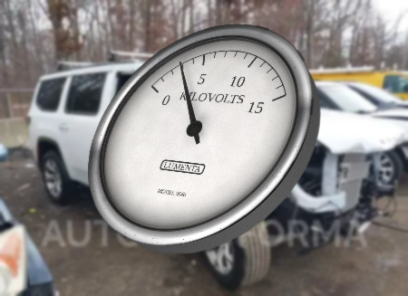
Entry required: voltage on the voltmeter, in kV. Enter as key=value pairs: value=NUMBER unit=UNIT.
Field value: value=3 unit=kV
